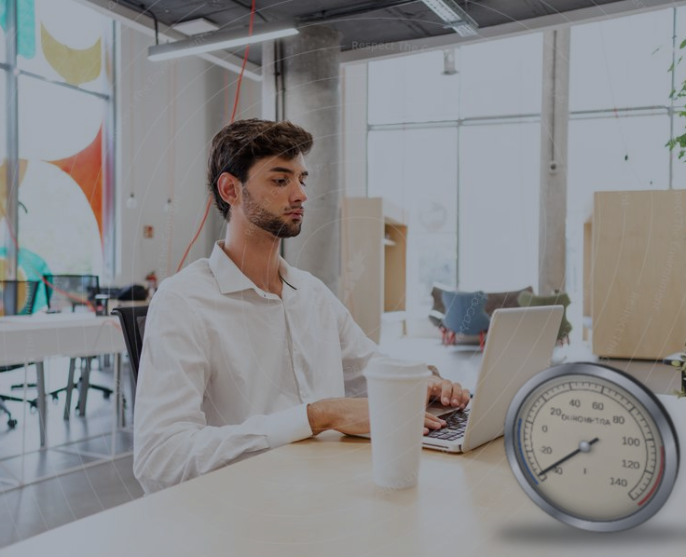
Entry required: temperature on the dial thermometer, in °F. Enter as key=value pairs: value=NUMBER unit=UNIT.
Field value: value=-36 unit=°F
